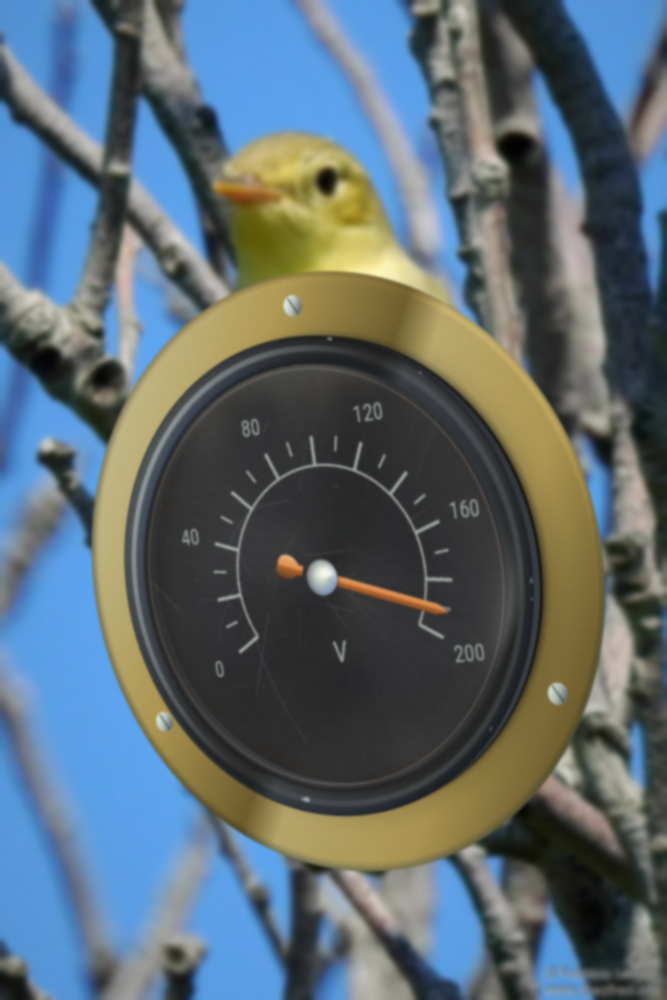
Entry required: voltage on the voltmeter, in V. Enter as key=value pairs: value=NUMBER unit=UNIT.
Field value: value=190 unit=V
